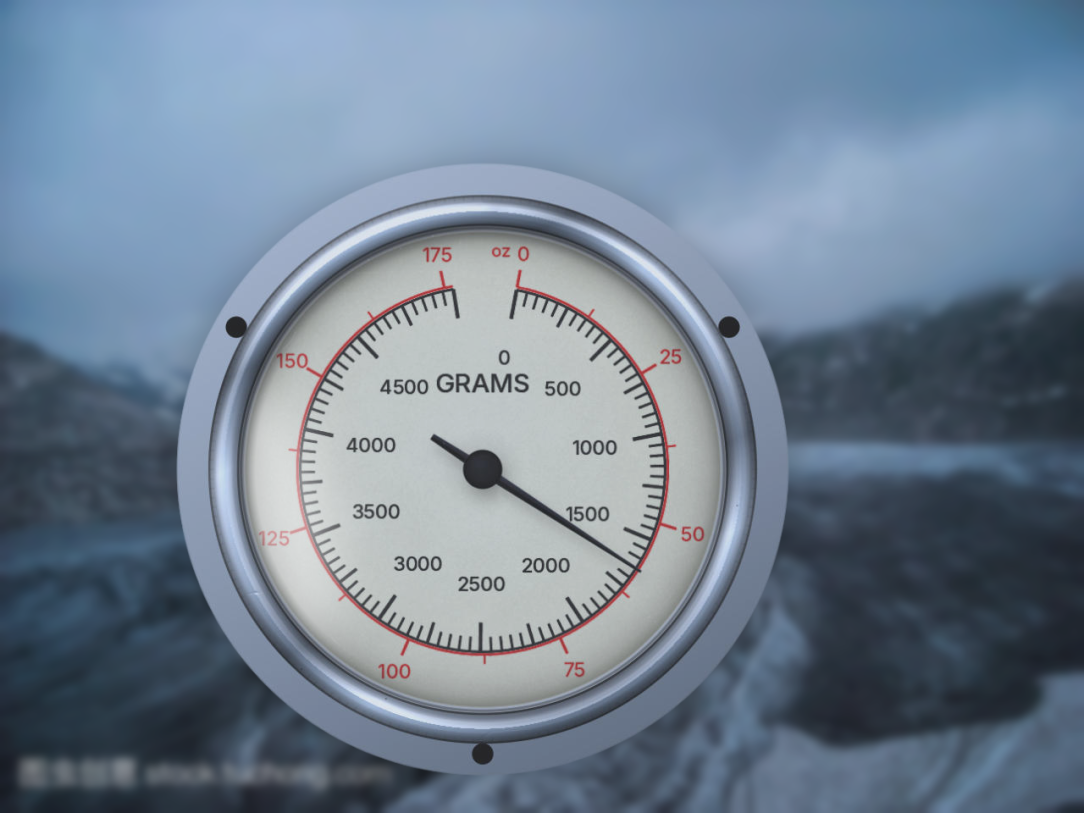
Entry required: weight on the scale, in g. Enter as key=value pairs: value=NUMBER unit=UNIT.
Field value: value=1650 unit=g
